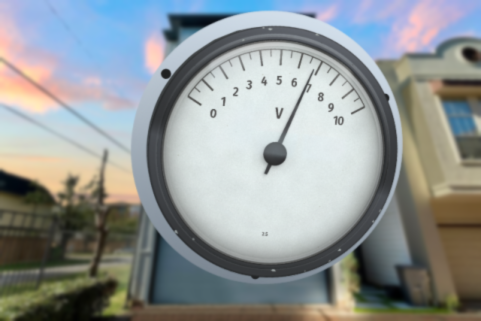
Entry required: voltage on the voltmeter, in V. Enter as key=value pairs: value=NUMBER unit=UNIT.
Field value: value=6.75 unit=V
